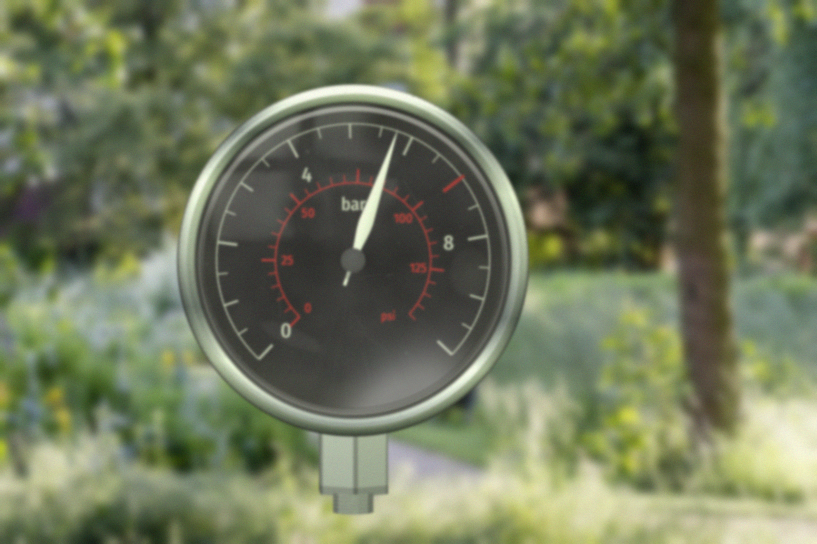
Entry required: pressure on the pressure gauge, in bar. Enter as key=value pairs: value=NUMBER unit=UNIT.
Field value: value=5.75 unit=bar
